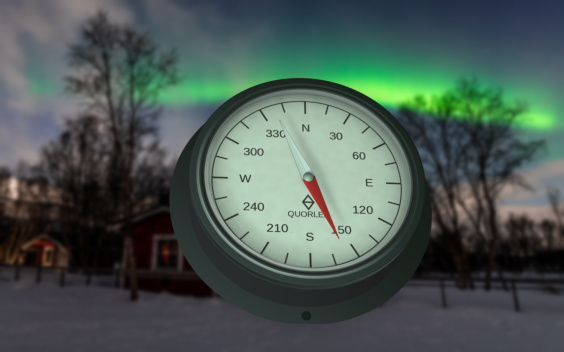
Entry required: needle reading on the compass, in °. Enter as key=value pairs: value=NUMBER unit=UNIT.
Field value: value=157.5 unit=°
